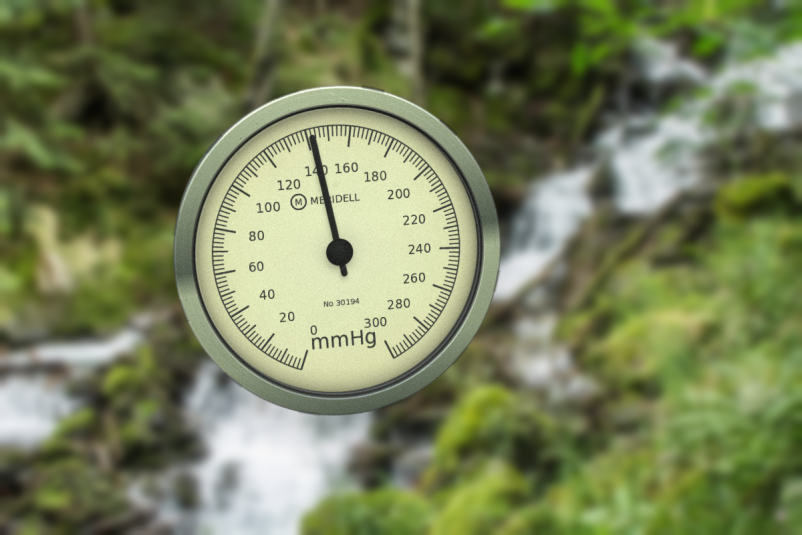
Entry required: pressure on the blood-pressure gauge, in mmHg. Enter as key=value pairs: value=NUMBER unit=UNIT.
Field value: value=142 unit=mmHg
